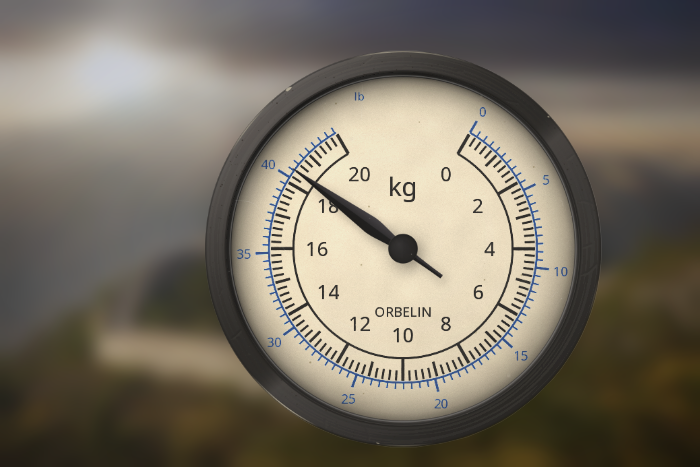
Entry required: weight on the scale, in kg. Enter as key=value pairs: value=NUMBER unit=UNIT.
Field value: value=18.4 unit=kg
